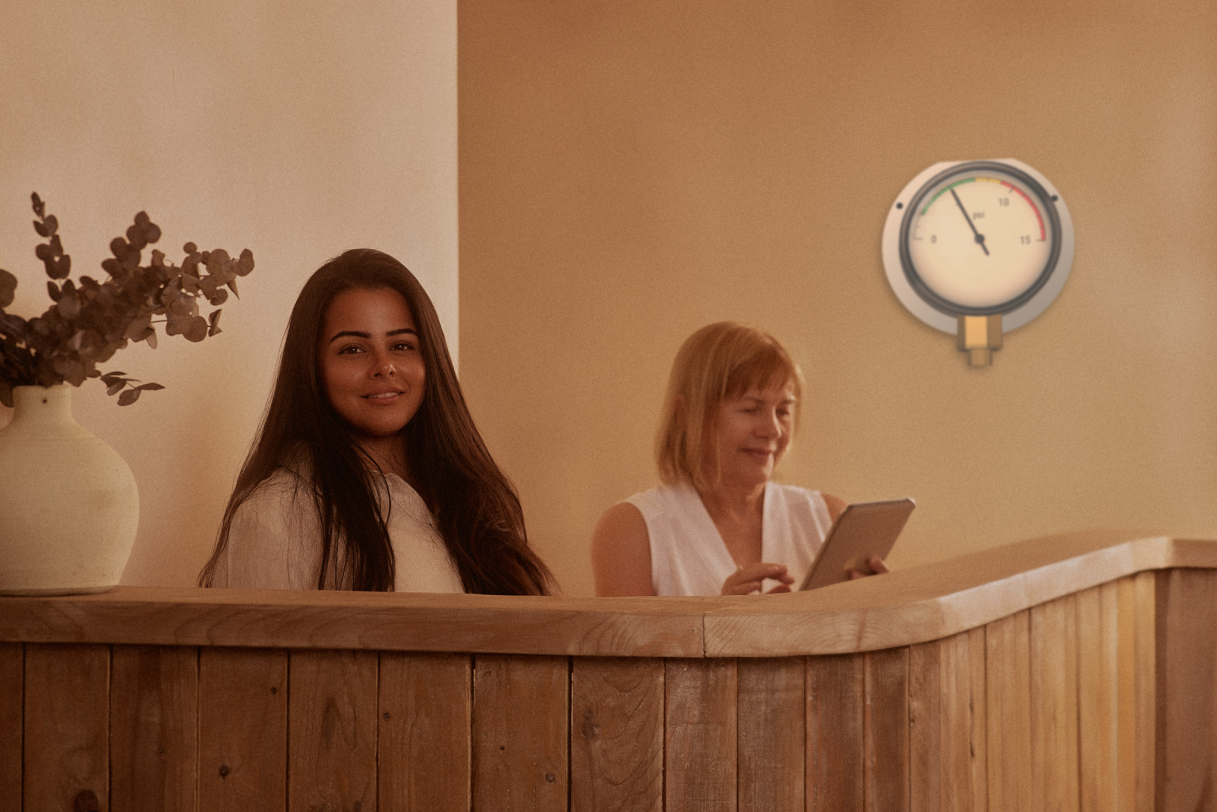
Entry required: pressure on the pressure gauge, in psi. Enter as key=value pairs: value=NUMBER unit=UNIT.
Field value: value=5 unit=psi
